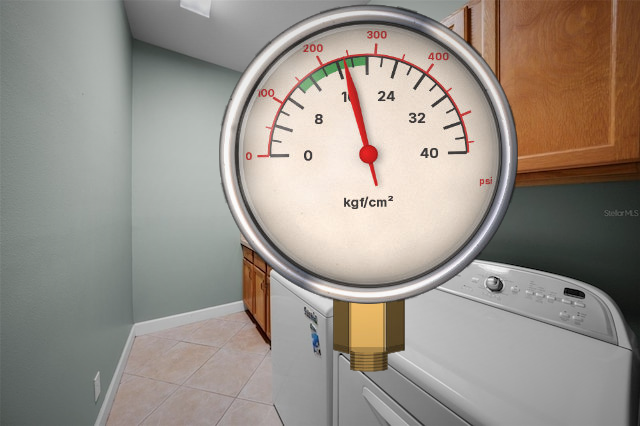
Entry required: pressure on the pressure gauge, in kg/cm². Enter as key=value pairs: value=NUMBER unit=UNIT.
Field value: value=17 unit=kg/cm²
